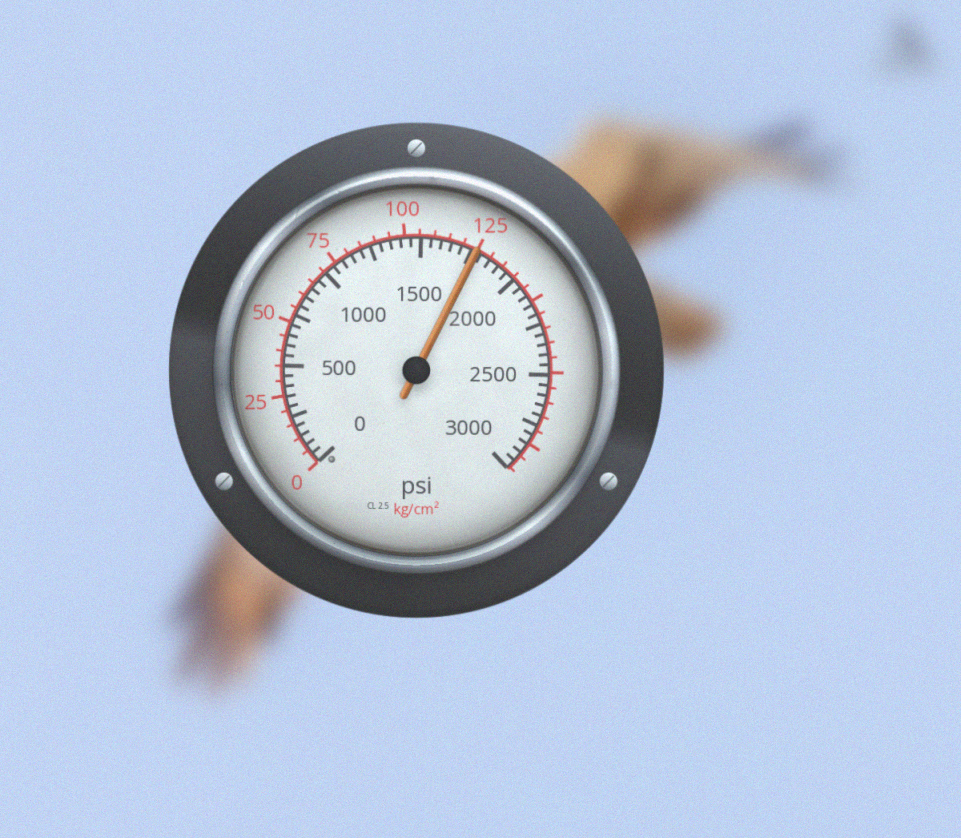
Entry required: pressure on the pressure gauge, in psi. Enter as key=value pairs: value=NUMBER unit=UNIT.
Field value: value=1775 unit=psi
